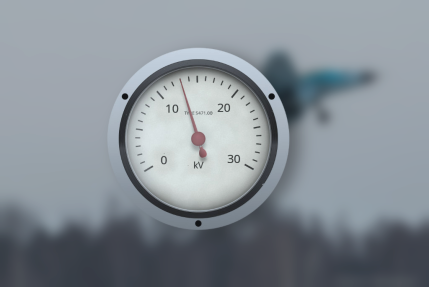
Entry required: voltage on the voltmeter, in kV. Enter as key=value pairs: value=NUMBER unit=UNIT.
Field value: value=13 unit=kV
